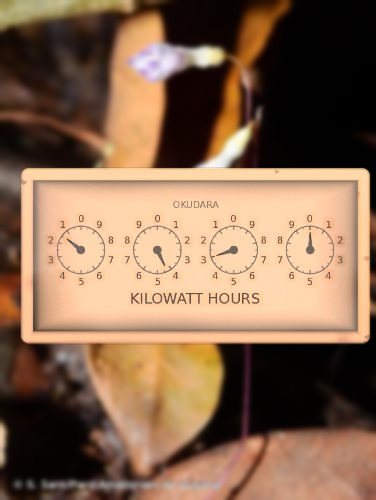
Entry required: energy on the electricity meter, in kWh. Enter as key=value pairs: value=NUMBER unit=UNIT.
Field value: value=1430 unit=kWh
